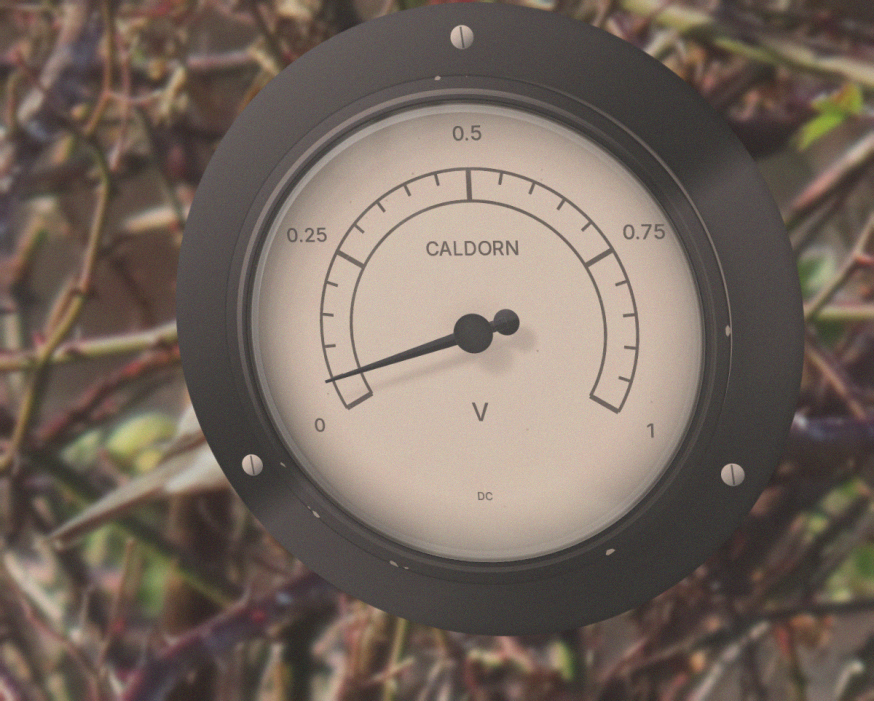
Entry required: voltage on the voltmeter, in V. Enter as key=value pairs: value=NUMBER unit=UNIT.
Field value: value=0.05 unit=V
